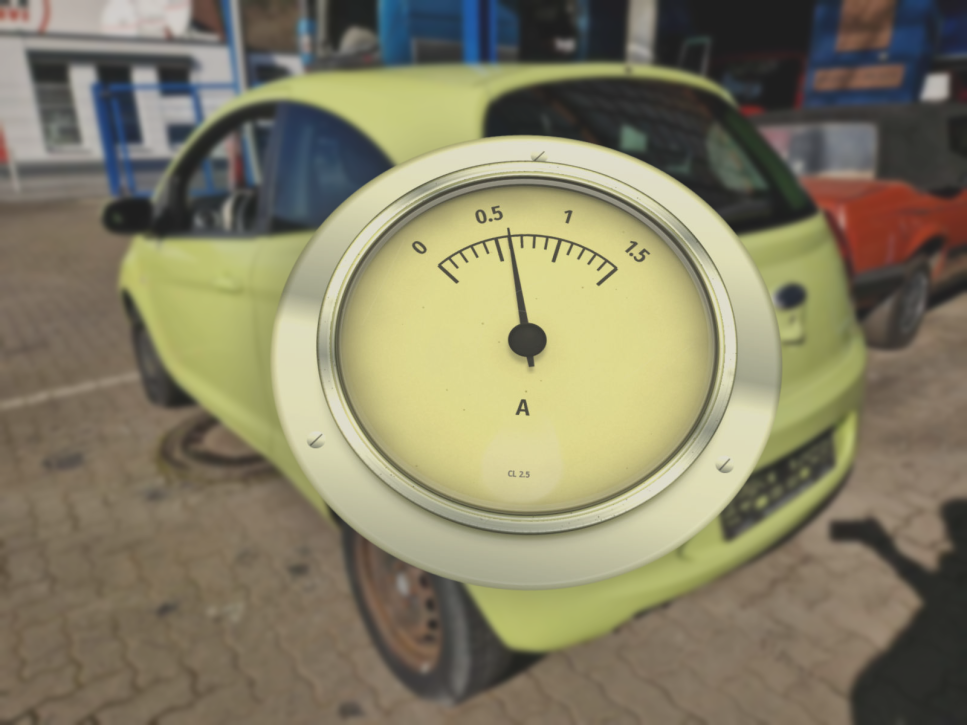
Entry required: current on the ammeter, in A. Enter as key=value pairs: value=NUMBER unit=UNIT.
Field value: value=0.6 unit=A
